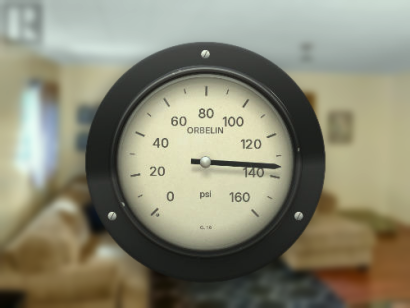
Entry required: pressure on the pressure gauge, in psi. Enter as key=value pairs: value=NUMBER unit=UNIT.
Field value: value=135 unit=psi
